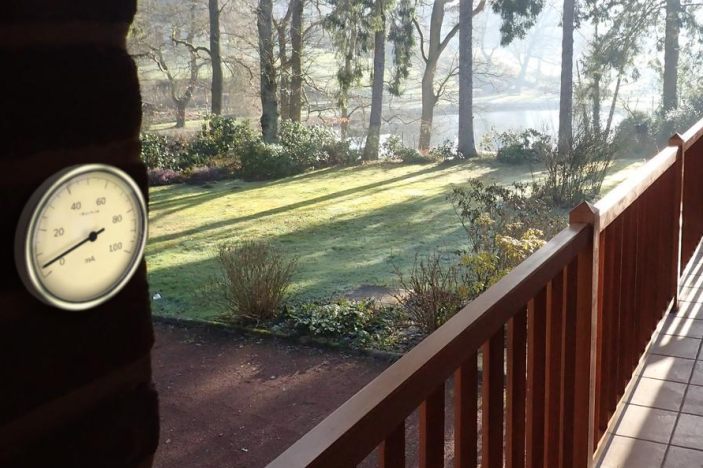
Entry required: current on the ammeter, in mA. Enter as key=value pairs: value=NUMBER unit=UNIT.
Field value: value=5 unit=mA
